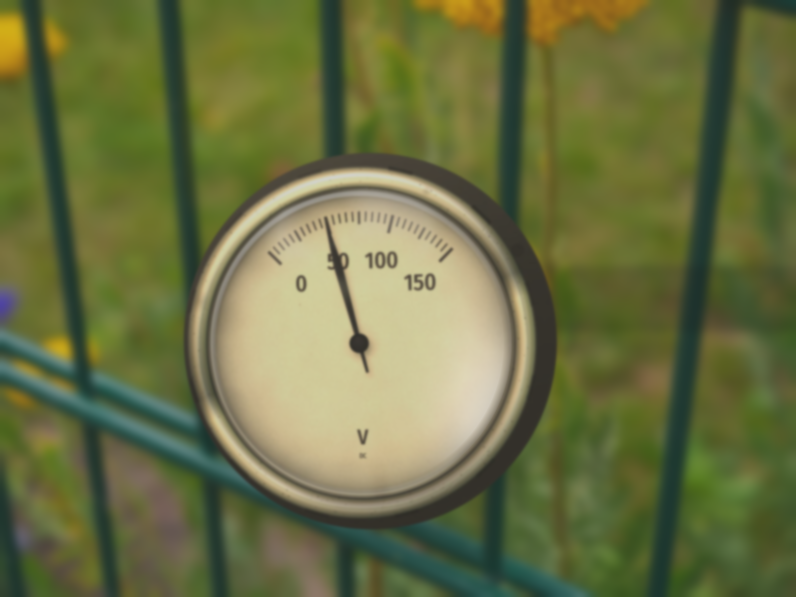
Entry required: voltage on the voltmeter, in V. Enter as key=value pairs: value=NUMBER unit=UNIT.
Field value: value=50 unit=V
